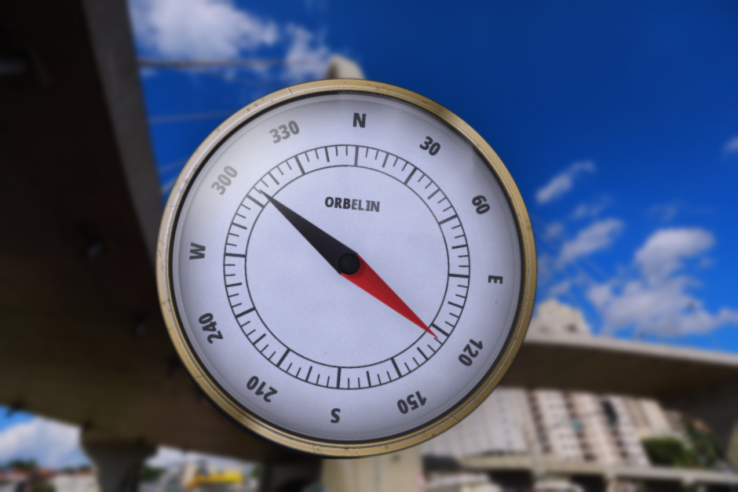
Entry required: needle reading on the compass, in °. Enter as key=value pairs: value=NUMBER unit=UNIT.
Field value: value=125 unit=°
